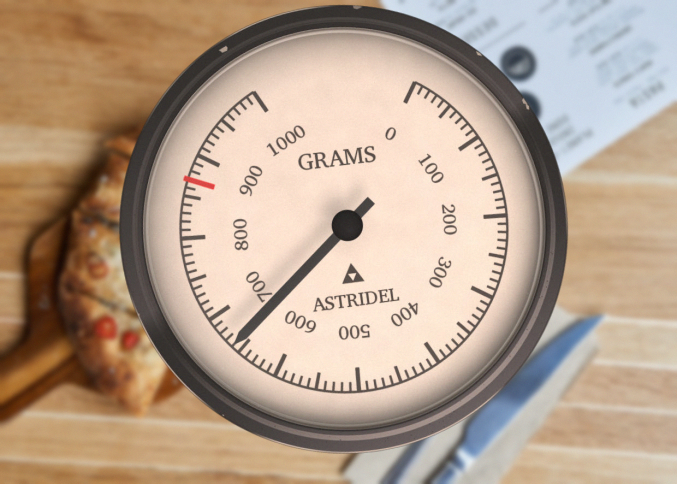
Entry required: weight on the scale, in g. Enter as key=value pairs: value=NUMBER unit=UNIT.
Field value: value=660 unit=g
